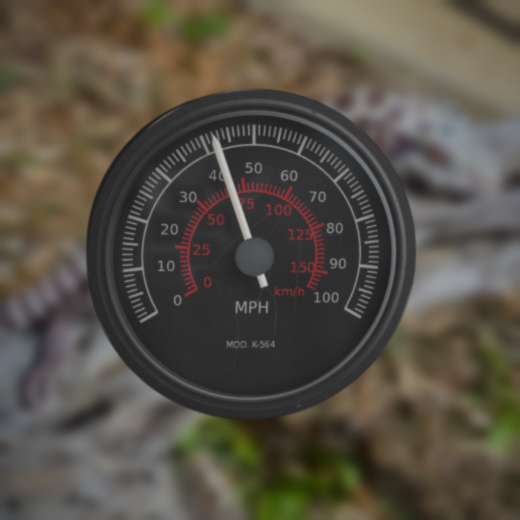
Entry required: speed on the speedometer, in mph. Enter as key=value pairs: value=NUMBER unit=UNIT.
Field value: value=42 unit=mph
